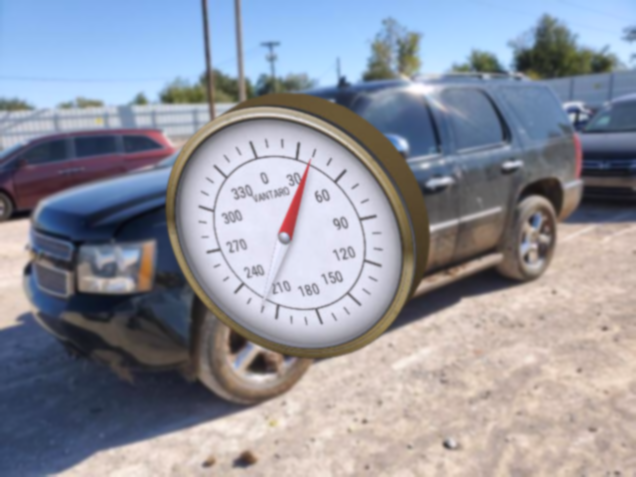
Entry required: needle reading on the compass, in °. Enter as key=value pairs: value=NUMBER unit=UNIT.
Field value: value=40 unit=°
